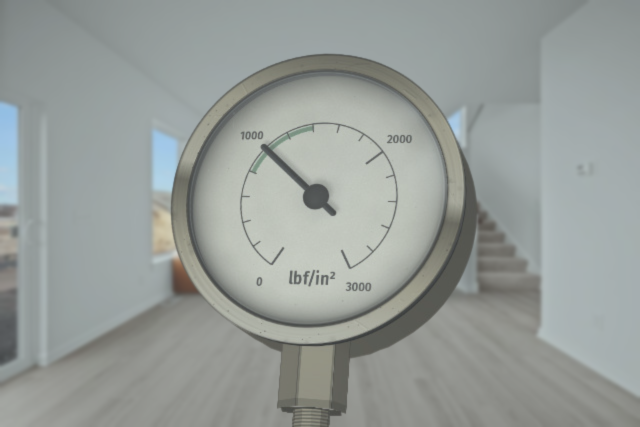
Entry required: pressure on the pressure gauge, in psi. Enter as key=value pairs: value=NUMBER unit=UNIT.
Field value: value=1000 unit=psi
